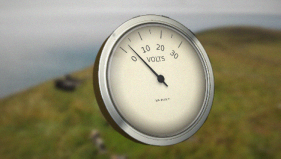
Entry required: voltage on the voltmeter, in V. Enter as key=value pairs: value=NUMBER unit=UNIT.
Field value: value=2.5 unit=V
